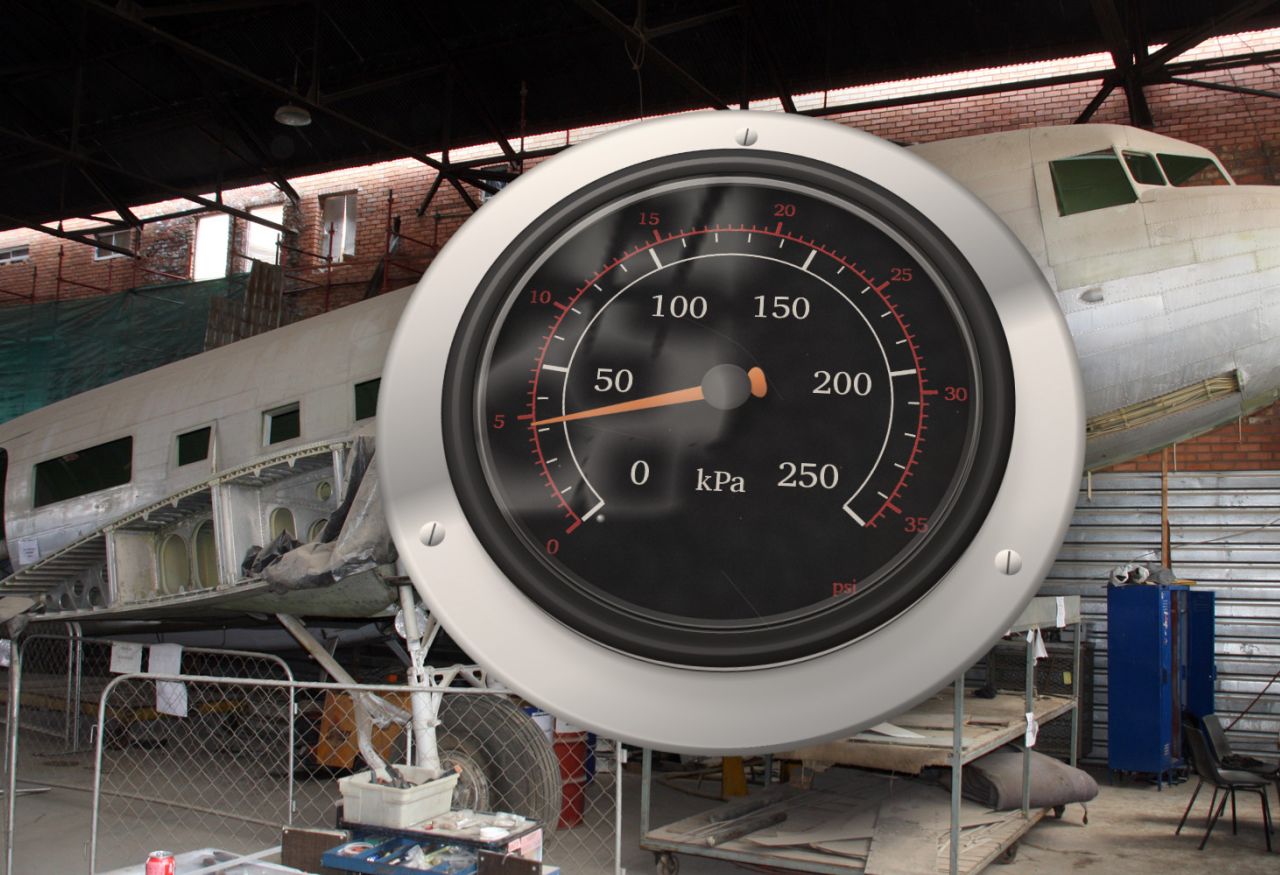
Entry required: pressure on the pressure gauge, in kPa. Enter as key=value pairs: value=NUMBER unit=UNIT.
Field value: value=30 unit=kPa
